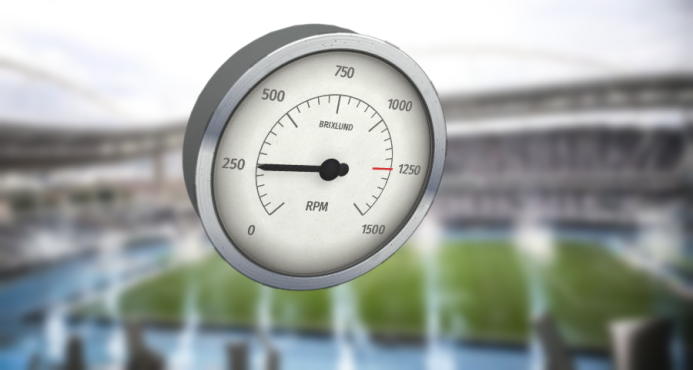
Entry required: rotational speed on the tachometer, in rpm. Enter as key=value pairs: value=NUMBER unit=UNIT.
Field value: value=250 unit=rpm
